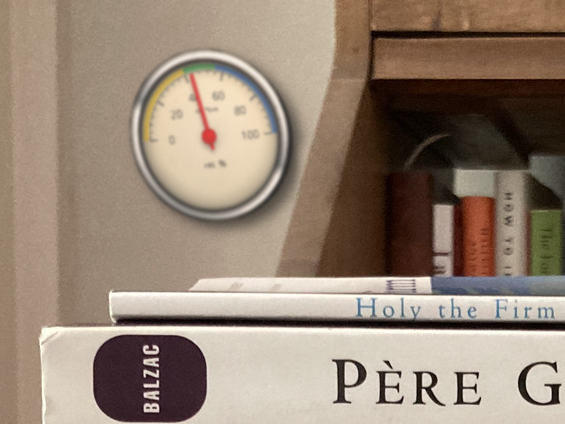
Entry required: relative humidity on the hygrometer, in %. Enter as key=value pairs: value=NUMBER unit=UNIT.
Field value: value=44 unit=%
